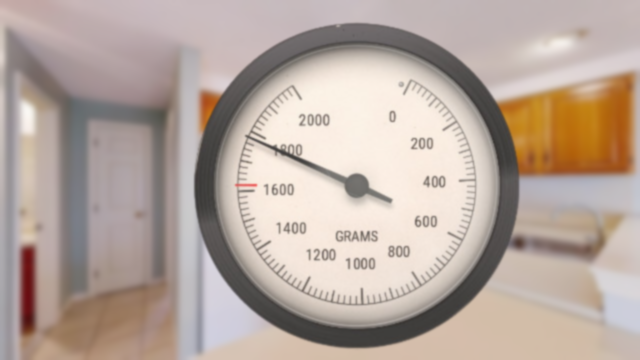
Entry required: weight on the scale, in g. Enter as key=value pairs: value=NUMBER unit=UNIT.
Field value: value=1780 unit=g
